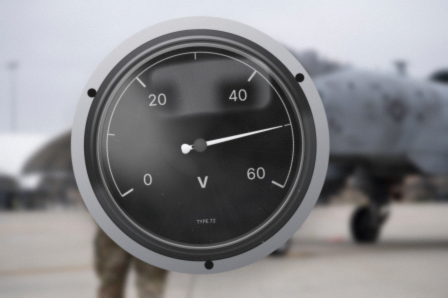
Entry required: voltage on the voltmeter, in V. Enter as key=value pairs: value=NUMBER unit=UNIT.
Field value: value=50 unit=V
